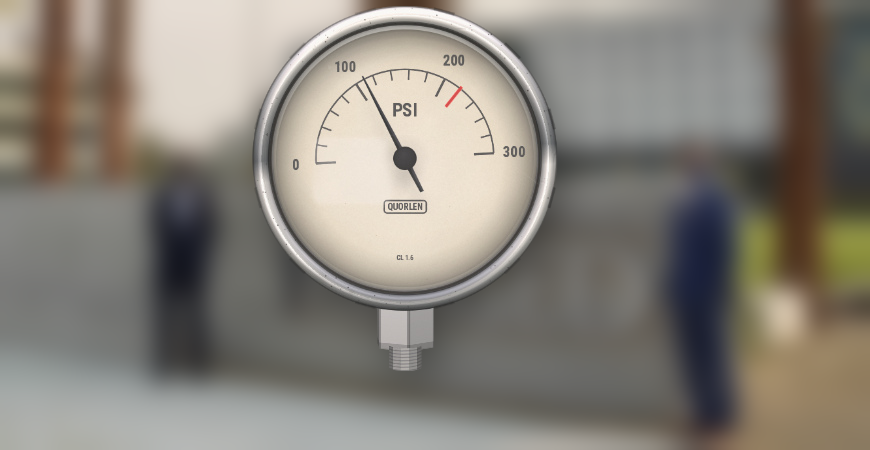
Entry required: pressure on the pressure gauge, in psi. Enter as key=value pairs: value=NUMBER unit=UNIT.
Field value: value=110 unit=psi
